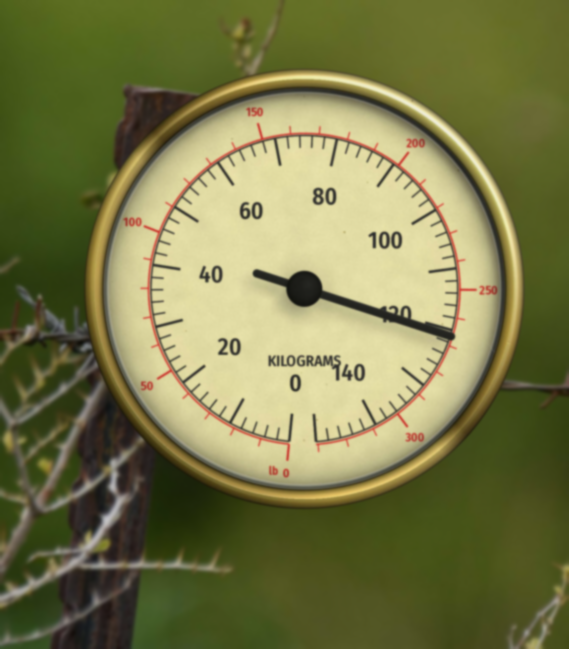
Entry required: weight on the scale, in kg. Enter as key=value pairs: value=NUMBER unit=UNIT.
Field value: value=121 unit=kg
